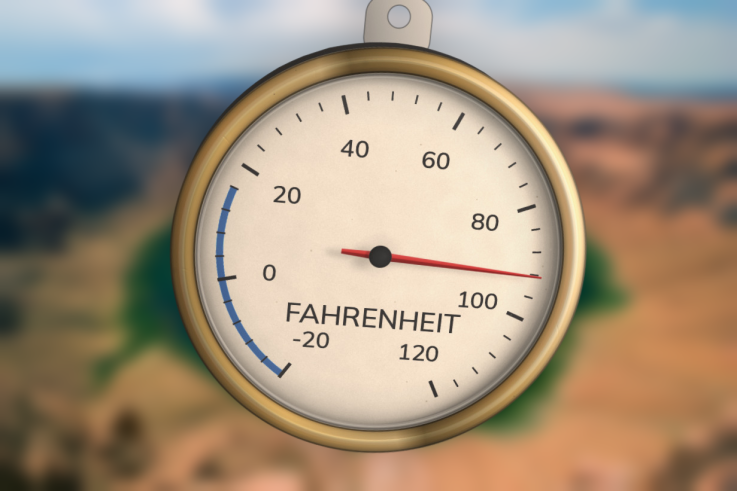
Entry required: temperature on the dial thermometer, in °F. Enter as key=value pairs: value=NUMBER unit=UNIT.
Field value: value=92 unit=°F
